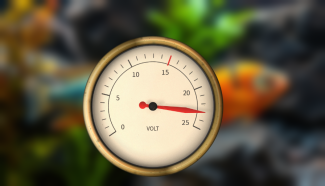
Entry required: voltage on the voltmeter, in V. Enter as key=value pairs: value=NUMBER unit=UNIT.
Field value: value=23 unit=V
